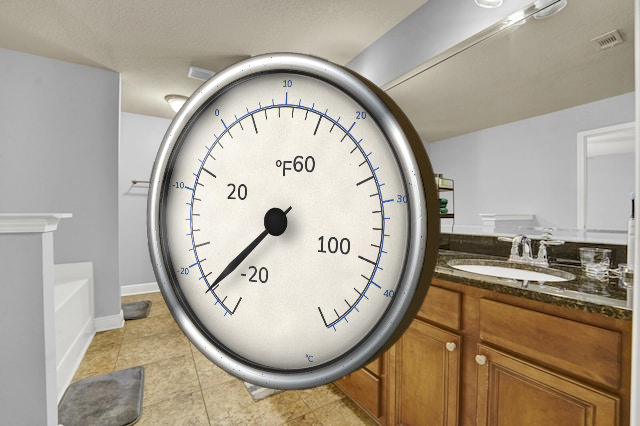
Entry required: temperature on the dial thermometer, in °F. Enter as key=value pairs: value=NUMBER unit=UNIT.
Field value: value=-12 unit=°F
